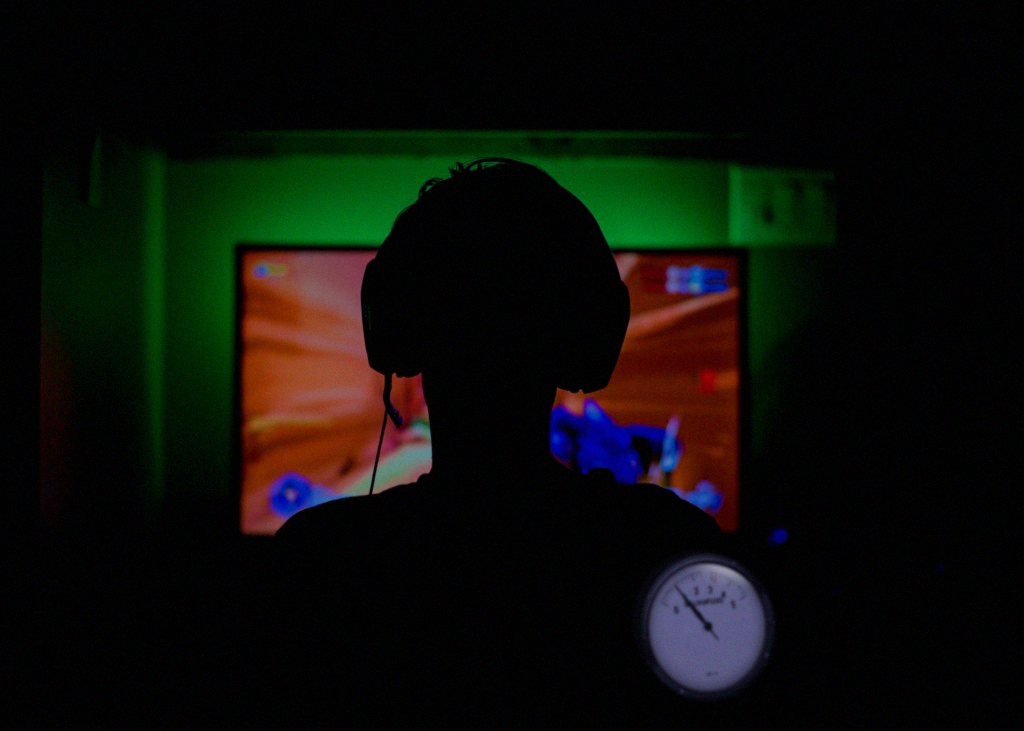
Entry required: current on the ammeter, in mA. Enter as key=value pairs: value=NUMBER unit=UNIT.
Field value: value=1 unit=mA
